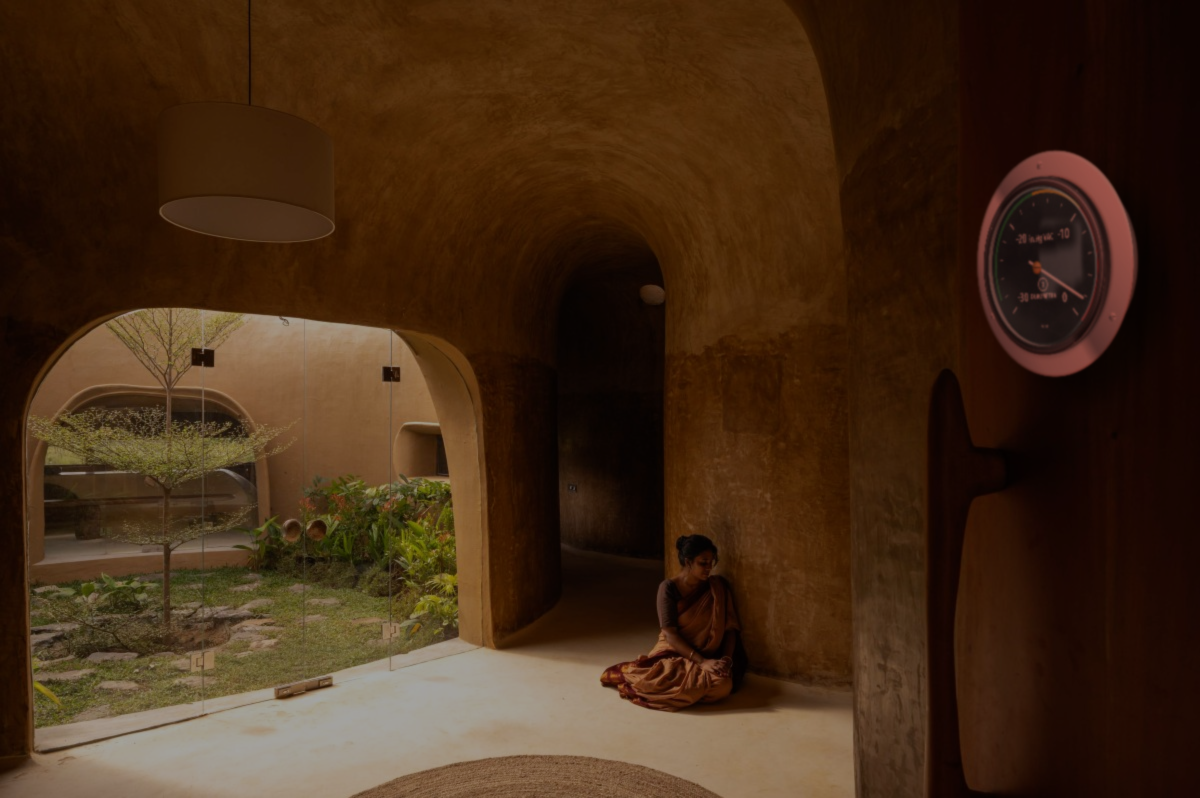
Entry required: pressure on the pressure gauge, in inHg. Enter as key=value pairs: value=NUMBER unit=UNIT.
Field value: value=-2 unit=inHg
